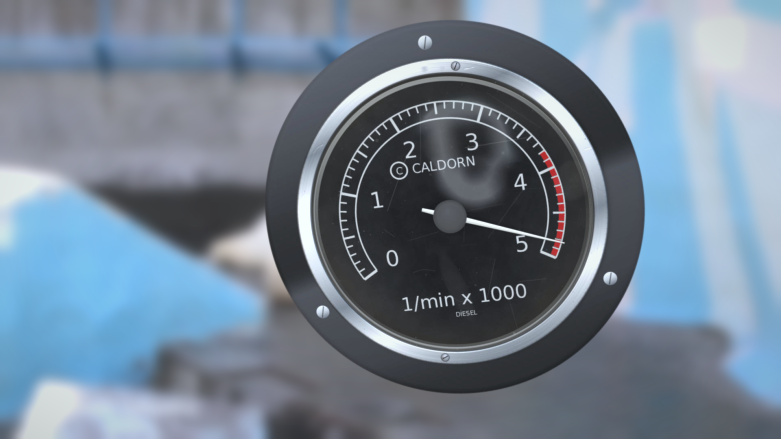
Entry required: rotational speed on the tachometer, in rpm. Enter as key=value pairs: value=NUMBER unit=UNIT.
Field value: value=4800 unit=rpm
